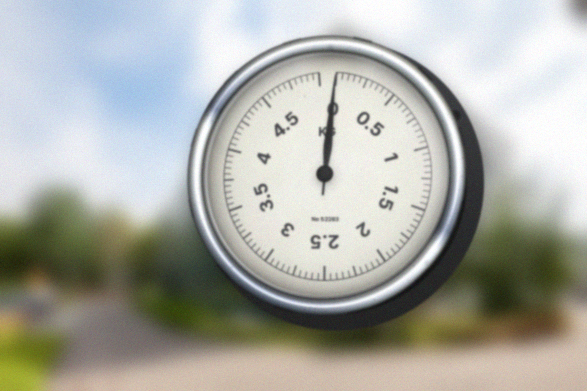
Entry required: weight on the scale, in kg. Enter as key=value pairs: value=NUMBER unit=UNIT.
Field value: value=0 unit=kg
